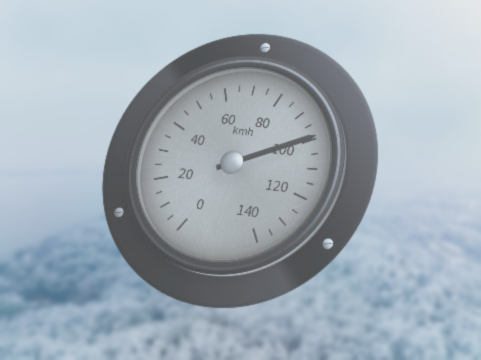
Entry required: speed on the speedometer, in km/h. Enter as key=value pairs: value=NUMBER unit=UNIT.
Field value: value=100 unit=km/h
